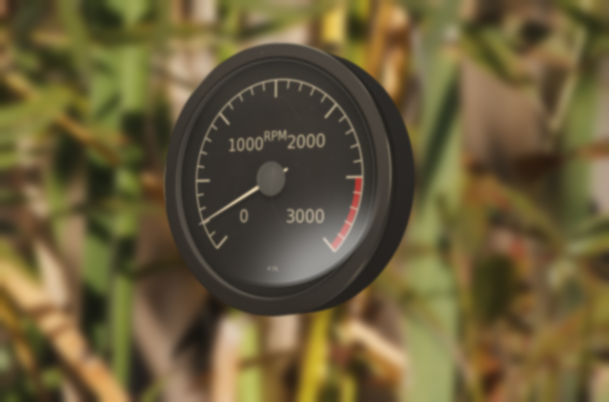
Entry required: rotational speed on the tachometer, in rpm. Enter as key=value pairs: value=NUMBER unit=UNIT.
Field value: value=200 unit=rpm
